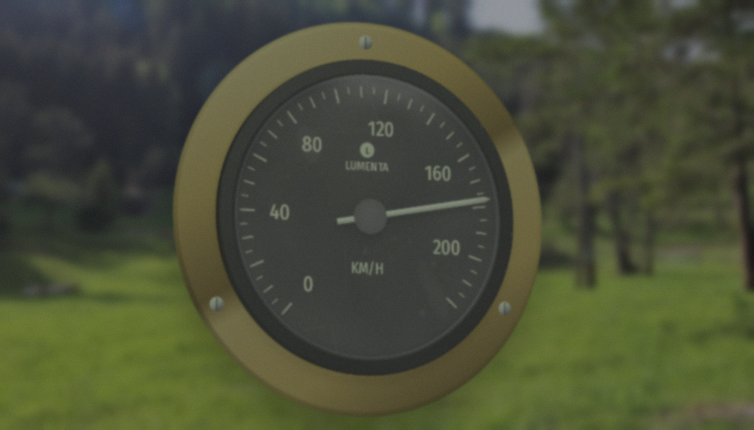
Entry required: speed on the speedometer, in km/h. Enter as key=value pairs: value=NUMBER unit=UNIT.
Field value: value=177.5 unit=km/h
